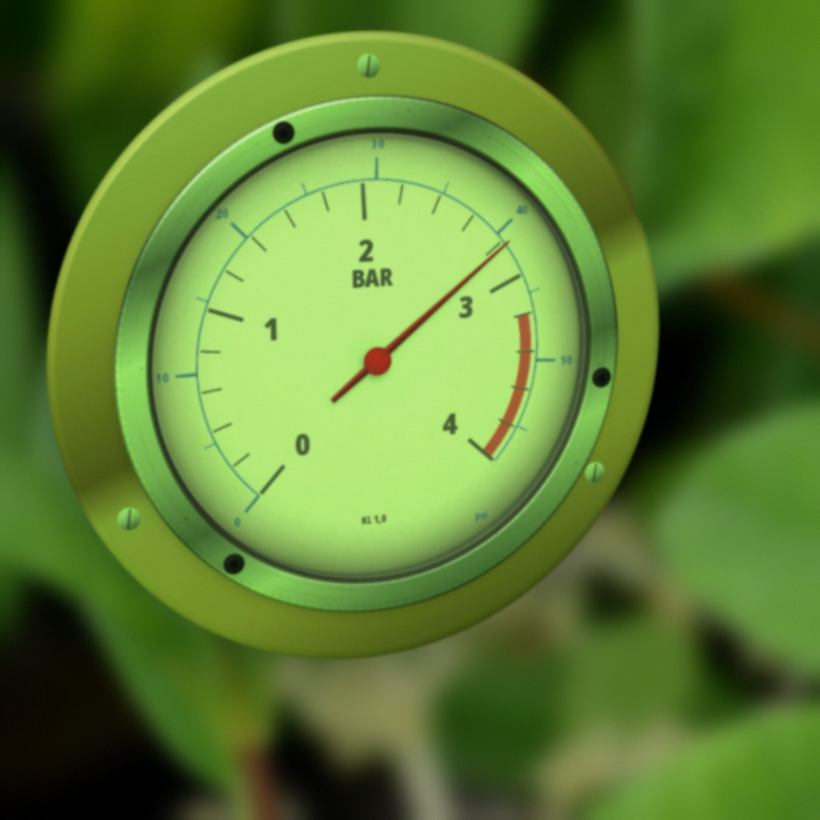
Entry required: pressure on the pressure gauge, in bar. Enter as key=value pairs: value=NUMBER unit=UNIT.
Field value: value=2.8 unit=bar
